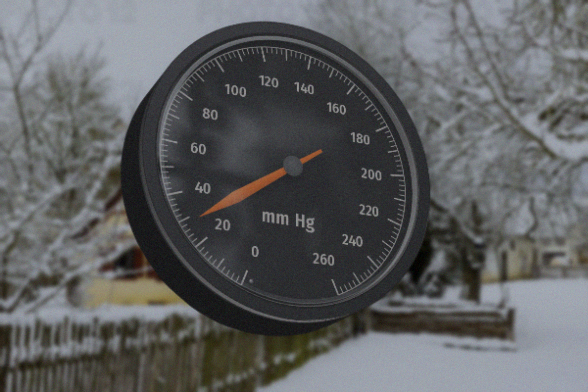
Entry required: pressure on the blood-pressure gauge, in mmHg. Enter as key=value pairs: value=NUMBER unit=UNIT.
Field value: value=28 unit=mmHg
